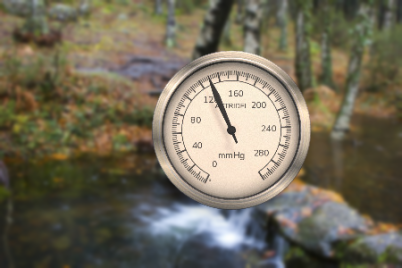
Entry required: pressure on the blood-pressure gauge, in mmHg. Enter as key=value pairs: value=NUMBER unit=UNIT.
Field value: value=130 unit=mmHg
